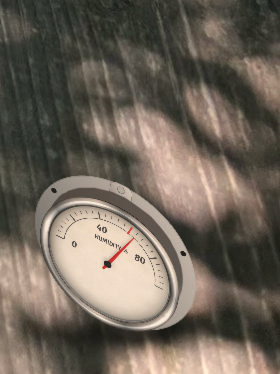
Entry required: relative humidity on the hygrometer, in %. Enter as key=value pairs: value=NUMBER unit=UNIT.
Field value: value=64 unit=%
